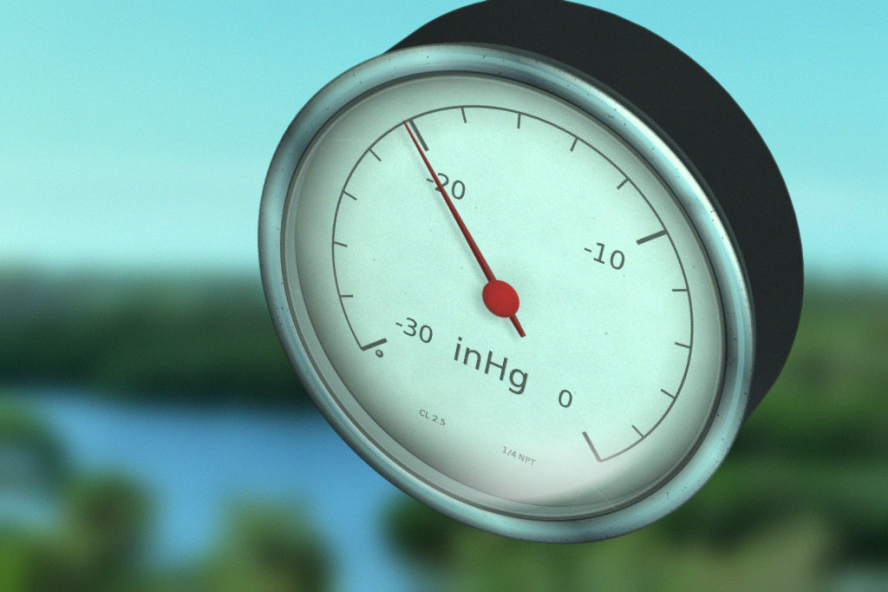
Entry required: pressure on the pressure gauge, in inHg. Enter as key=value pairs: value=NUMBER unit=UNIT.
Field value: value=-20 unit=inHg
